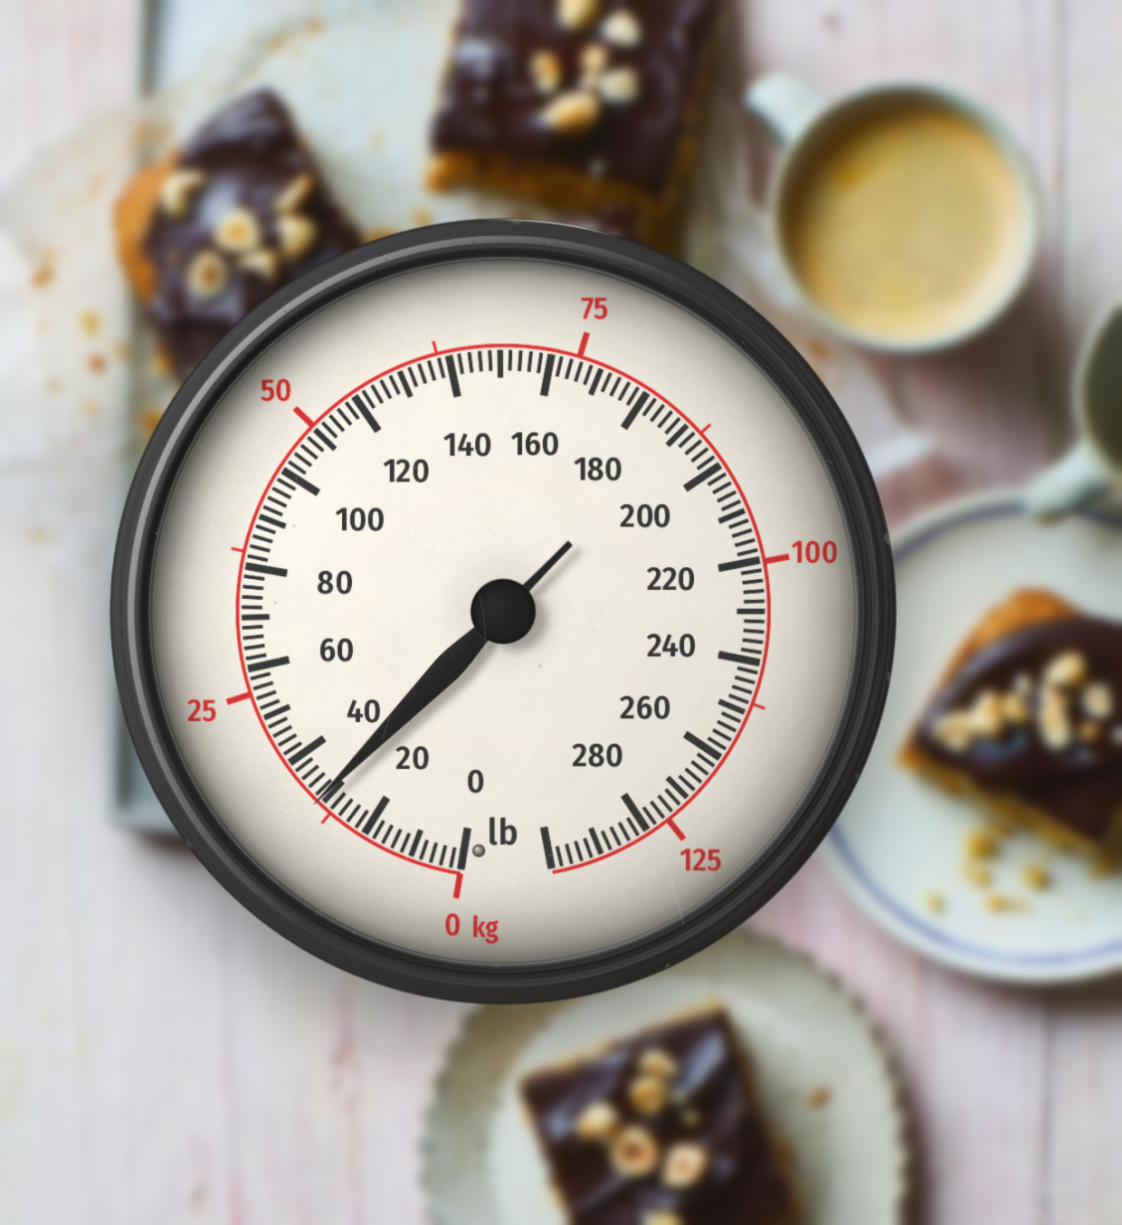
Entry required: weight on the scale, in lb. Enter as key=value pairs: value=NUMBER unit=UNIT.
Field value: value=31 unit=lb
